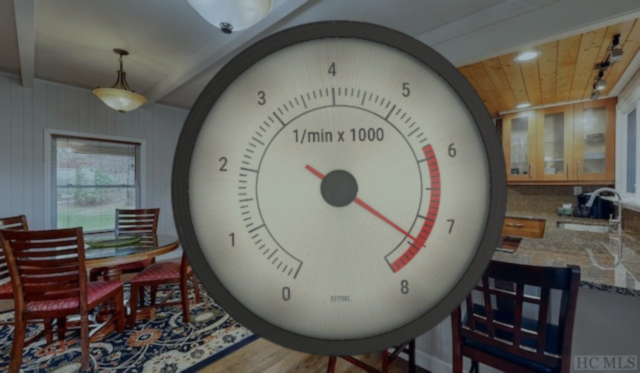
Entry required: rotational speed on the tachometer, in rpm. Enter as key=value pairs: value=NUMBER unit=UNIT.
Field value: value=7400 unit=rpm
